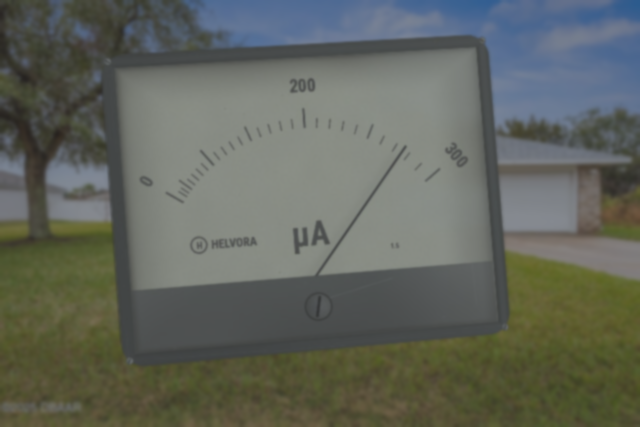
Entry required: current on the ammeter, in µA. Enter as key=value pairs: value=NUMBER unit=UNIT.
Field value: value=275 unit=µA
